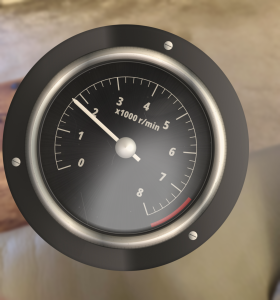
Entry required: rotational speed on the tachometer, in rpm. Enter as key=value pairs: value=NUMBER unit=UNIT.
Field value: value=1800 unit=rpm
